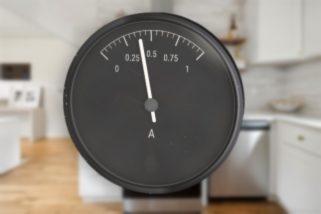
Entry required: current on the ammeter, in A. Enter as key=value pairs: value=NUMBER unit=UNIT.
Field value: value=0.4 unit=A
